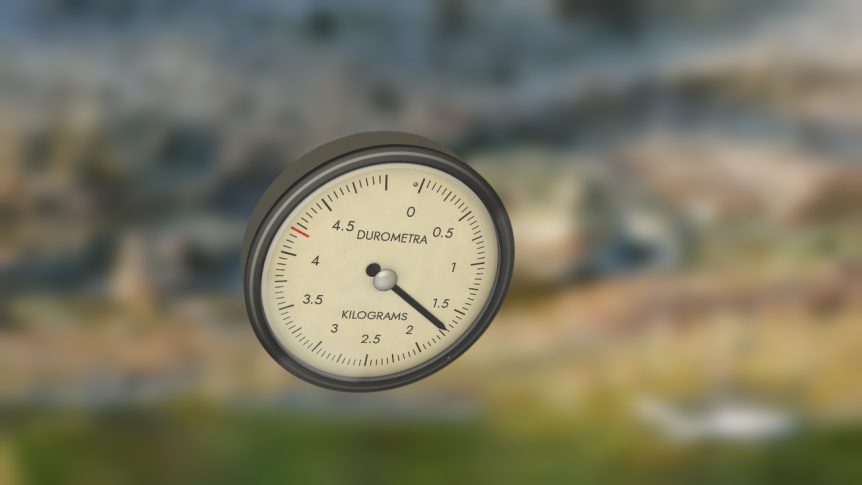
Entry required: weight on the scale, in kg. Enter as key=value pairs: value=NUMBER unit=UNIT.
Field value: value=1.7 unit=kg
